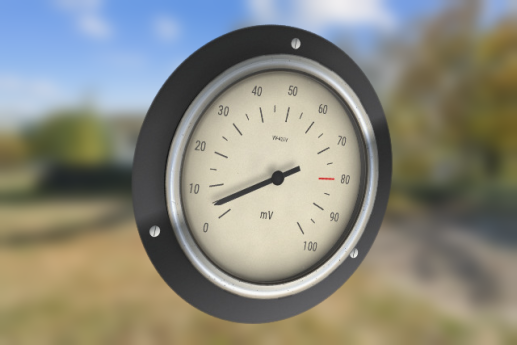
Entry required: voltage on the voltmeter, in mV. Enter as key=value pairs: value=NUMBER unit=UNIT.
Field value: value=5 unit=mV
